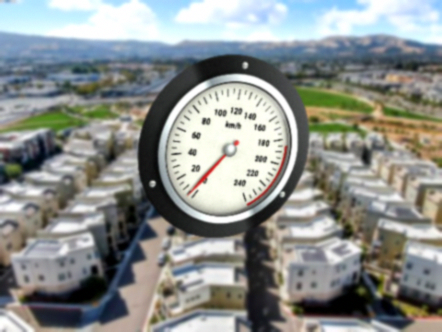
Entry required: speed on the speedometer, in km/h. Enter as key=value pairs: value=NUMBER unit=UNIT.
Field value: value=5 unit=km/h
